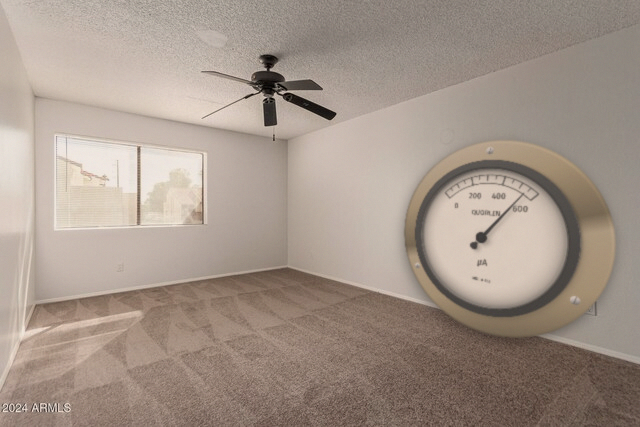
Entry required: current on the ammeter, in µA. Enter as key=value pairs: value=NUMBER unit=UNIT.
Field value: value=550 unit=µA
